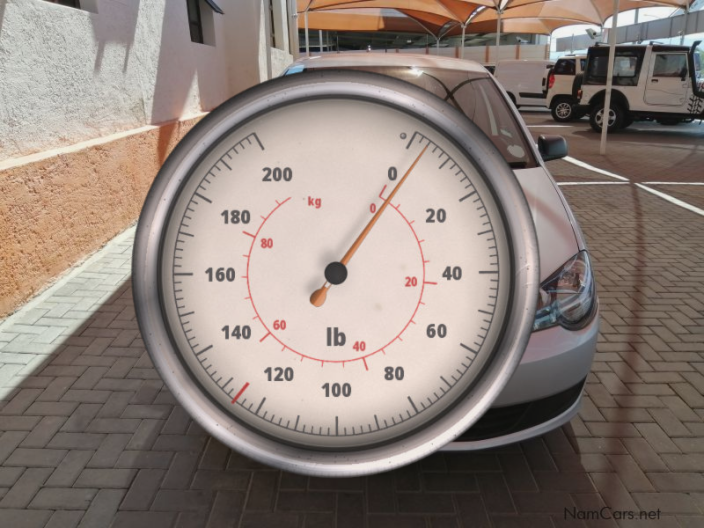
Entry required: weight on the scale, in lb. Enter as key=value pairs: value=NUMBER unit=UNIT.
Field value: value=4 unit=lb
